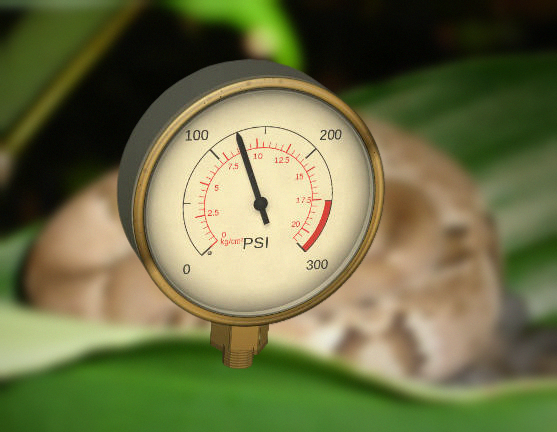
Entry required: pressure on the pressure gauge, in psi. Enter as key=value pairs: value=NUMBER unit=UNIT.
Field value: value=125 unit=psi
